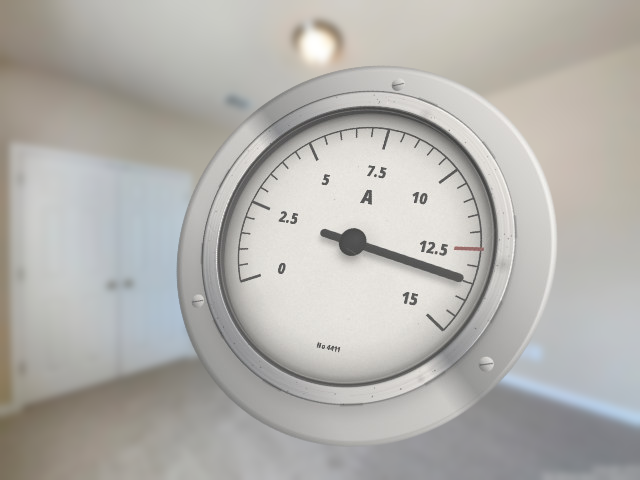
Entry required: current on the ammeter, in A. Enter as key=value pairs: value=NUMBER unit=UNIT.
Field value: value=13.5 unit=A
